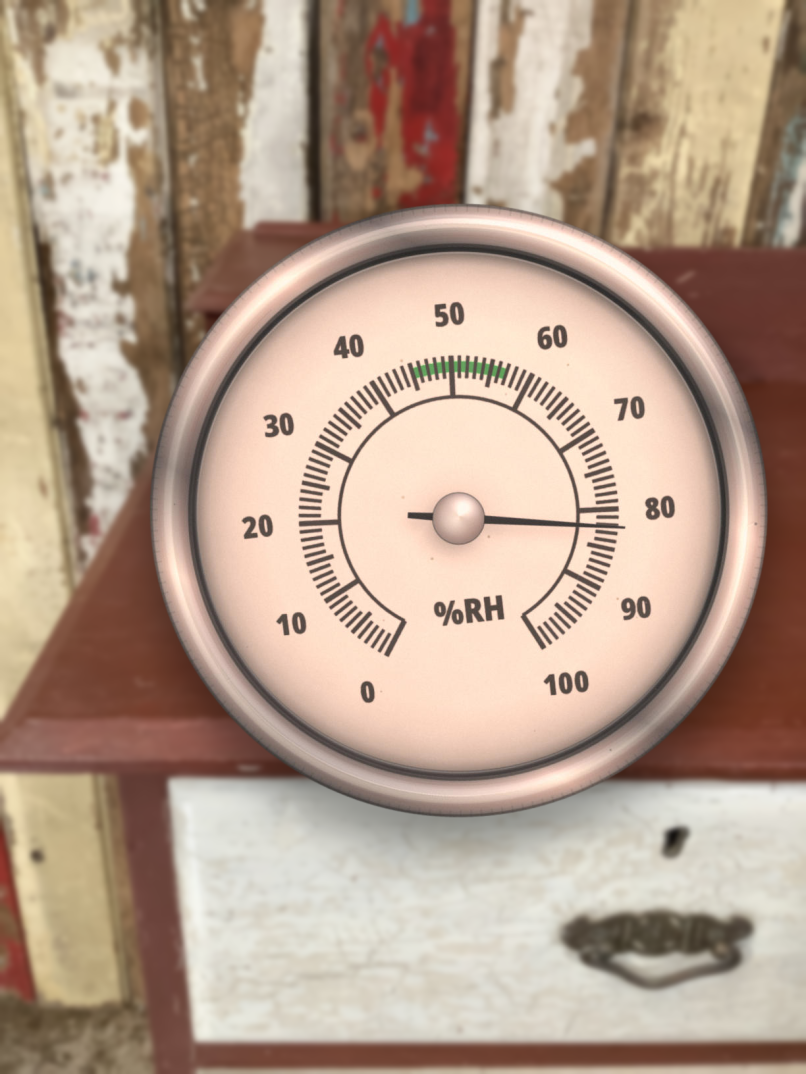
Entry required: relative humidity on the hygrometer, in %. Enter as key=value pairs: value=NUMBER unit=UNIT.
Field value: value=82 unit=%
